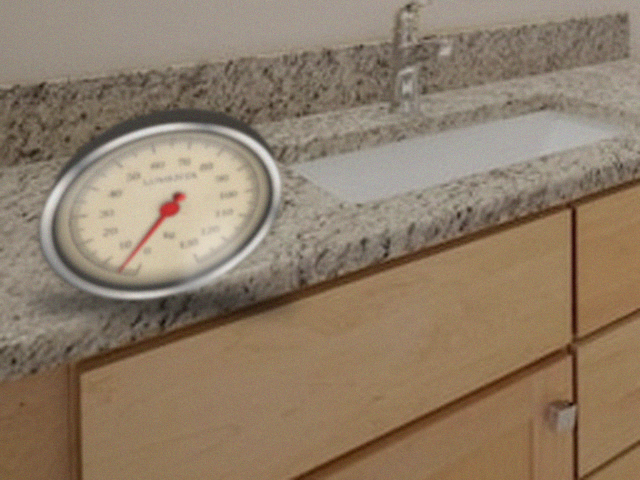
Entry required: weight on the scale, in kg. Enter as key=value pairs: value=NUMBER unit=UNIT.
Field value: value=5 unit=kg
